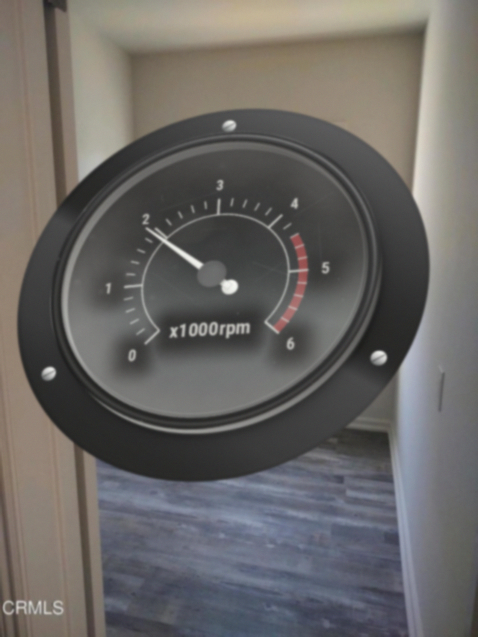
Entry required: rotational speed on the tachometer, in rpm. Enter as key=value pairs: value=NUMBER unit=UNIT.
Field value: value=1900 unit=rpm
